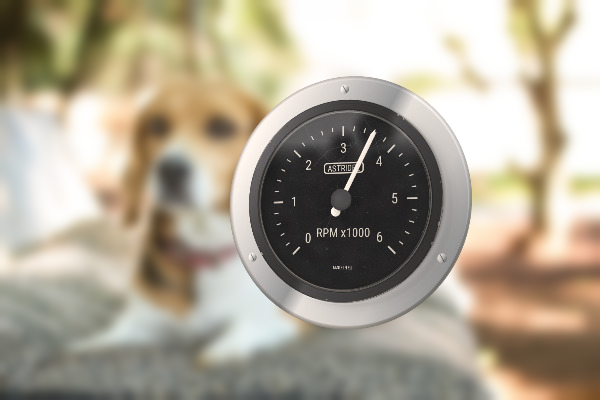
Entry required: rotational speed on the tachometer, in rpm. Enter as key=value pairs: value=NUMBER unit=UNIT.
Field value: value=3600 unit=rpm
